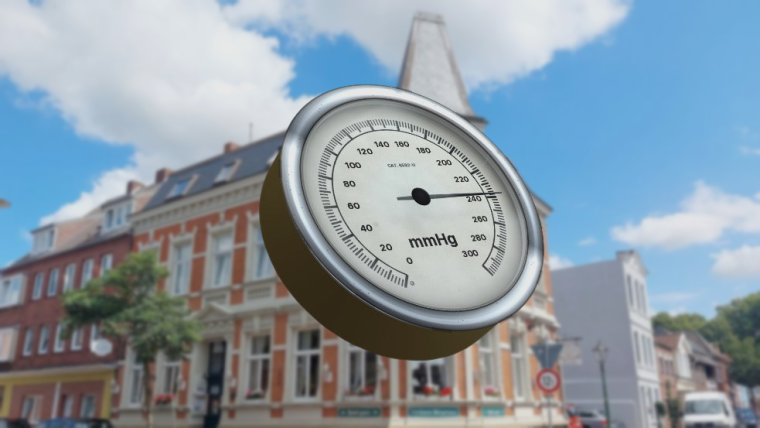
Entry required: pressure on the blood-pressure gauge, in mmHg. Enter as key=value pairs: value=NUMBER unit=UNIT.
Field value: value=240 unit=mmHg
